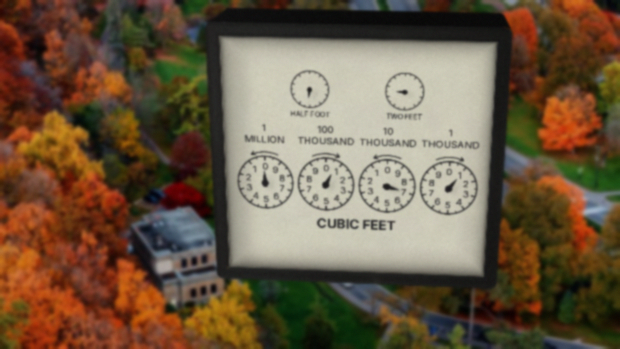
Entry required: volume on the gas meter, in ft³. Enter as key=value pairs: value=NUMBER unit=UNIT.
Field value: value=7100 unit=ft³
